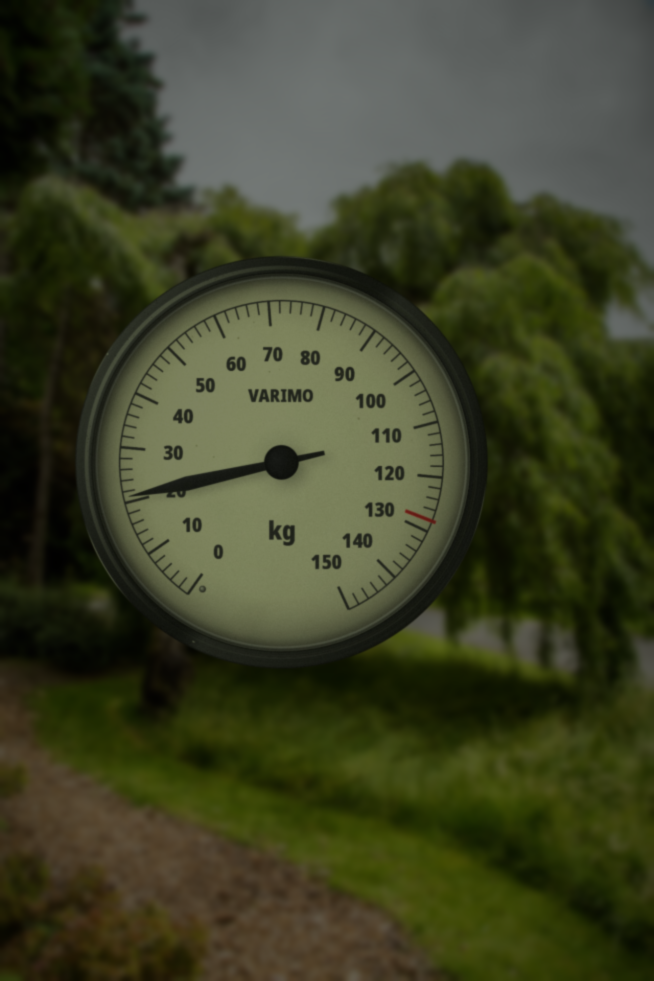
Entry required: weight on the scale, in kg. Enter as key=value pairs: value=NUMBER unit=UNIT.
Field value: value=21 unit=kg
